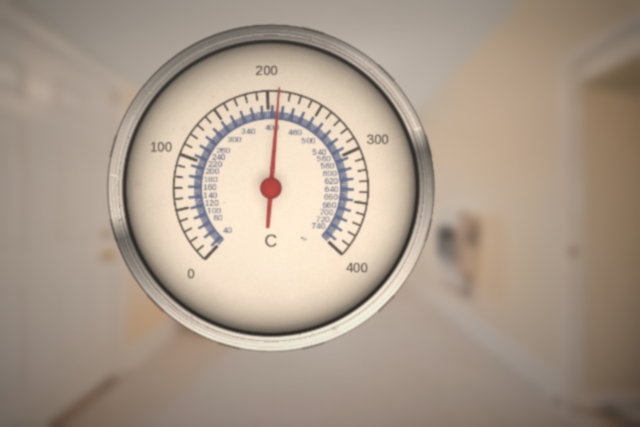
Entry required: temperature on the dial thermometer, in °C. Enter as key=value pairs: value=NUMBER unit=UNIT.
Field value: value=210 unit=°C
